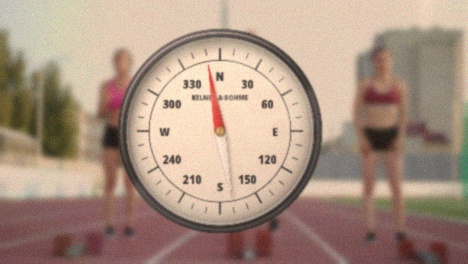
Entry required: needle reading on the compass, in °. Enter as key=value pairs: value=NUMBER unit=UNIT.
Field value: value=350 unit=°
